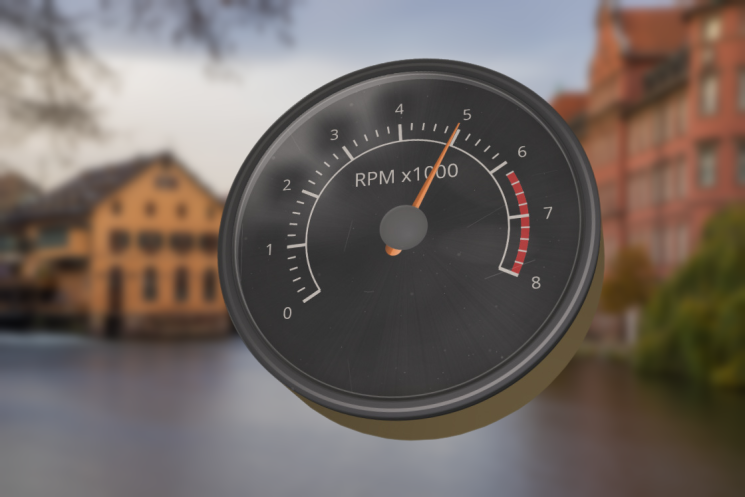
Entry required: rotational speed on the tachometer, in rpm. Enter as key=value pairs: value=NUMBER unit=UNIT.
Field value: value=5000 unit=rpm
